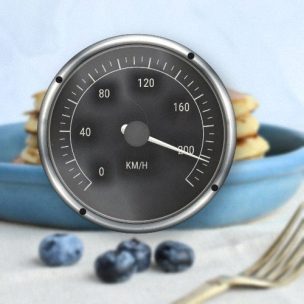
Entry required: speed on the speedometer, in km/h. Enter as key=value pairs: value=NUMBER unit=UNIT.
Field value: value=202.5 unit=km/h
